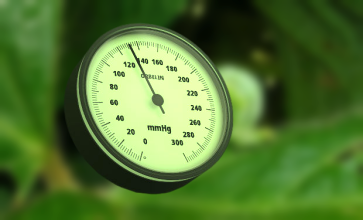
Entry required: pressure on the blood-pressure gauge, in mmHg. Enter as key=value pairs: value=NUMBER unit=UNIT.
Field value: value=130 unit=mmHg
